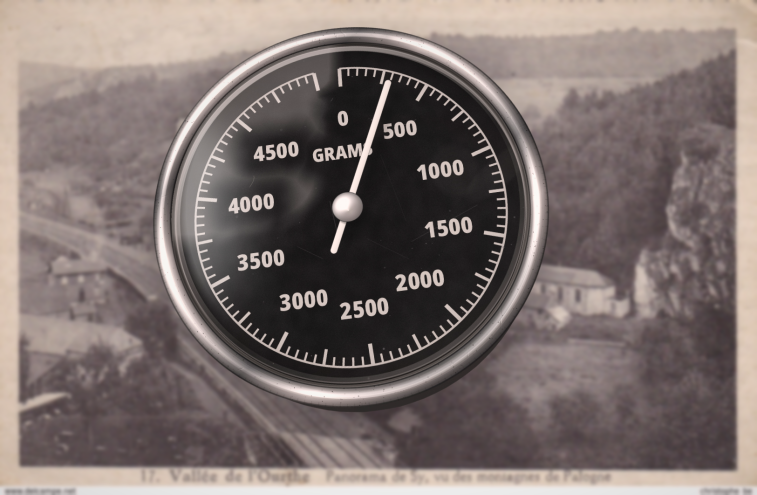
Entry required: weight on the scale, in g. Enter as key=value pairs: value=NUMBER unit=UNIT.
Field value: value=300 unit=g
